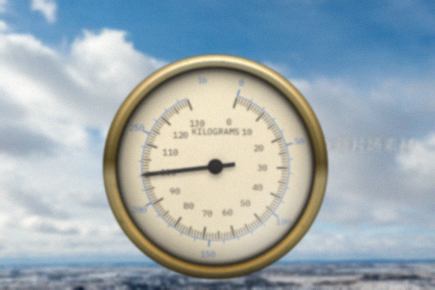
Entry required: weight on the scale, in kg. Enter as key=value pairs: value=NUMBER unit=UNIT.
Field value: value=100 unit=kg
